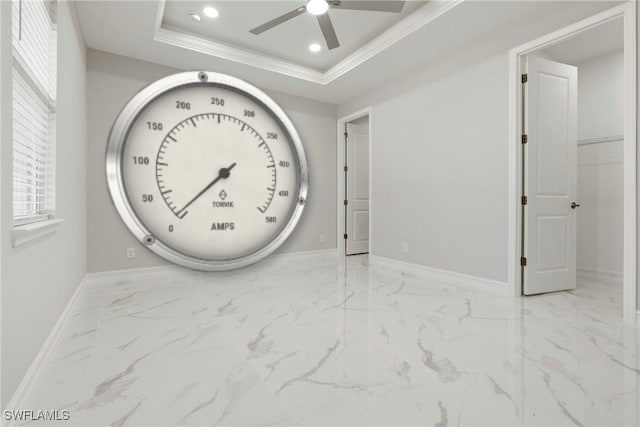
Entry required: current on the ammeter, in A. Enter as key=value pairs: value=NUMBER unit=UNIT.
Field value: value=10 unit=A
